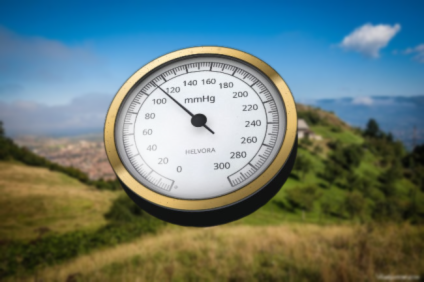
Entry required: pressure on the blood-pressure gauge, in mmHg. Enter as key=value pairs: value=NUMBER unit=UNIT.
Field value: value=110 unit=mmHg
